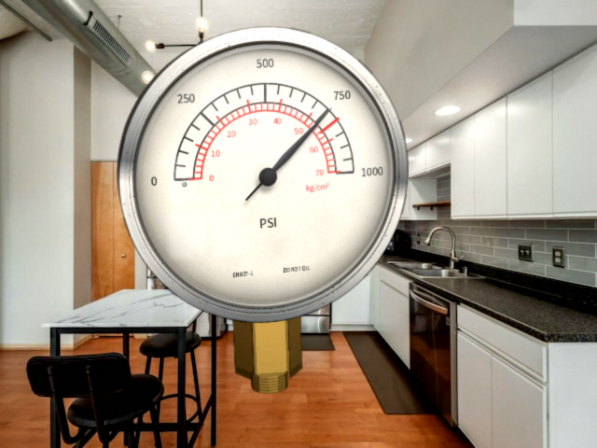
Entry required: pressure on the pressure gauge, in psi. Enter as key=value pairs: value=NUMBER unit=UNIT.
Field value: value=750 unit=psi
